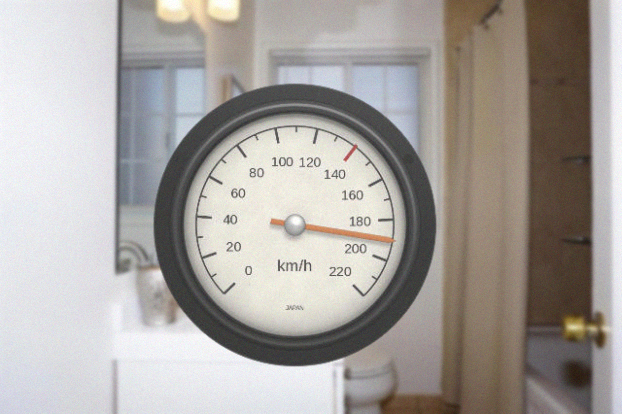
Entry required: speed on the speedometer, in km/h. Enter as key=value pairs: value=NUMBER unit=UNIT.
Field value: value=190 unit=km/h
